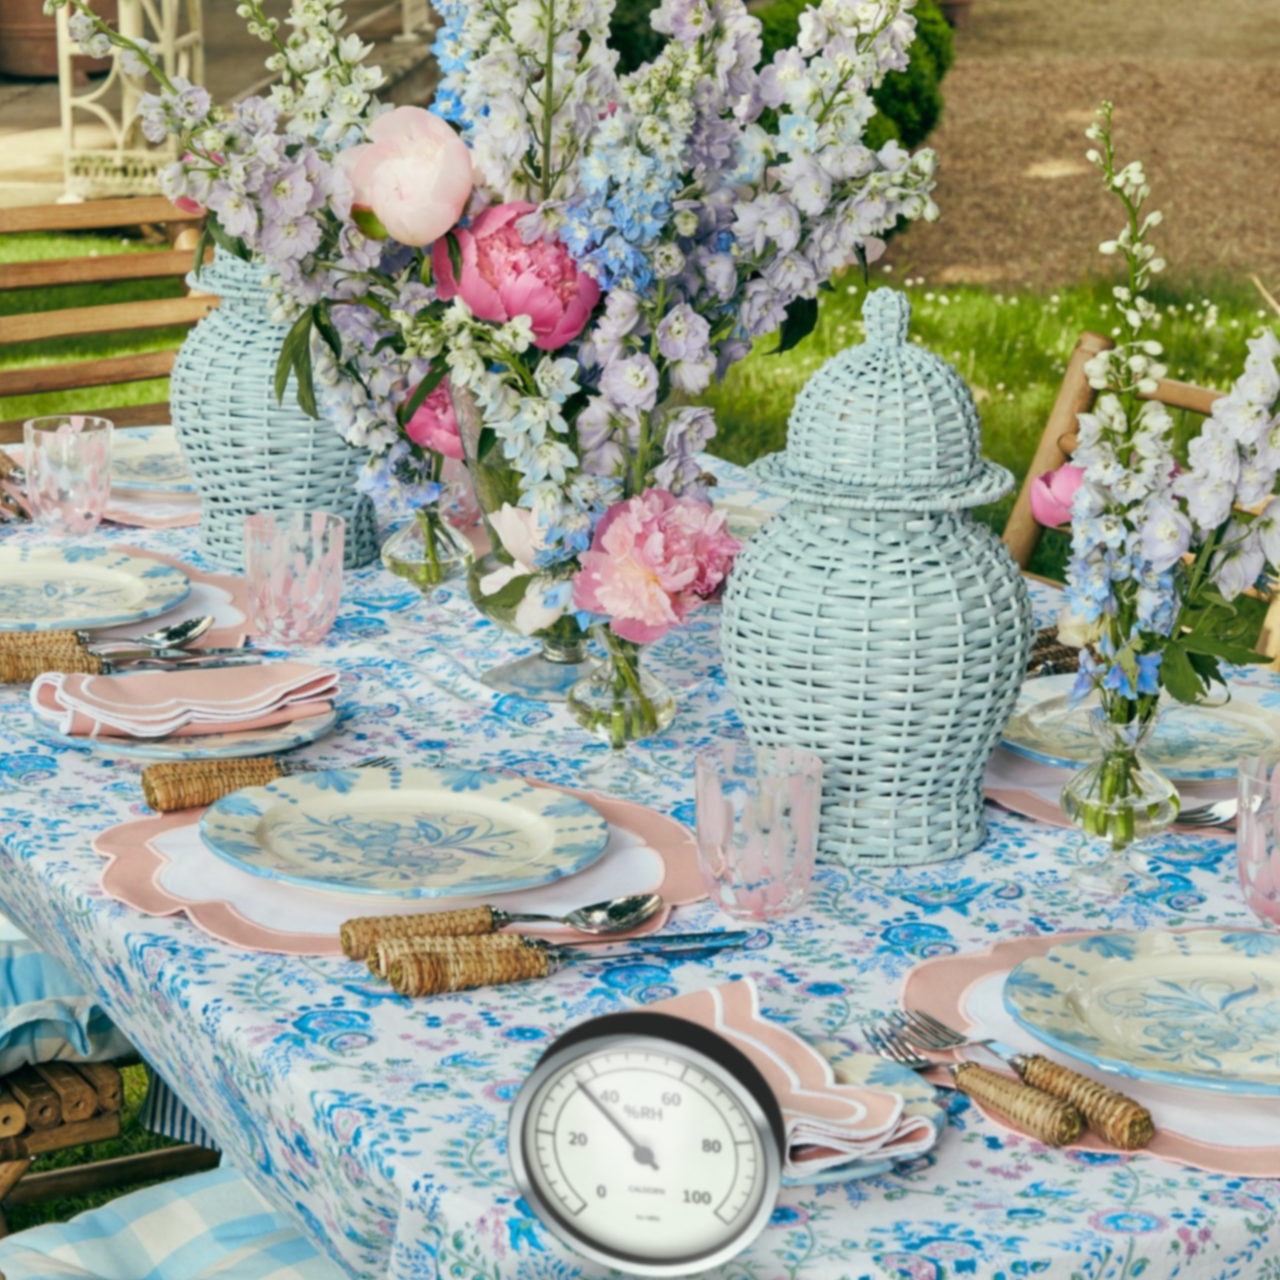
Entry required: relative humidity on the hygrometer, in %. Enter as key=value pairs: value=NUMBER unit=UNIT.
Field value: value=36 unit=%
